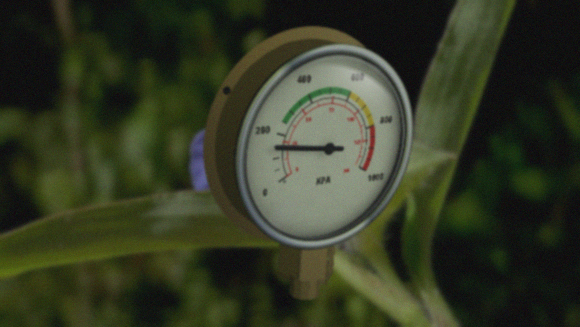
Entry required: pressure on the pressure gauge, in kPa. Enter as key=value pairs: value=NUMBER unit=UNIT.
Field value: value=150 unit=kPa
